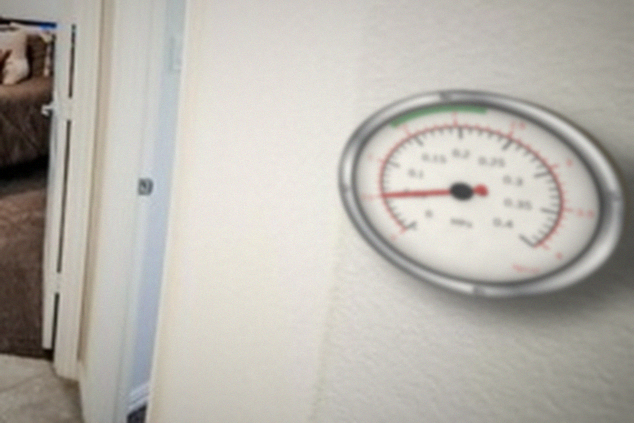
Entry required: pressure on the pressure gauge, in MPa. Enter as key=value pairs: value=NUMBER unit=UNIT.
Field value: value=0.05 unit=MPa
